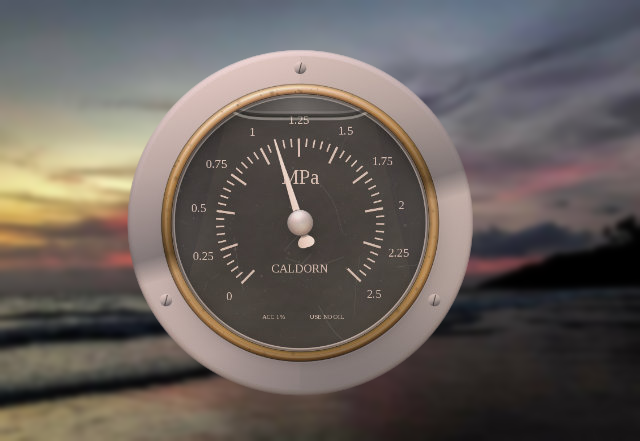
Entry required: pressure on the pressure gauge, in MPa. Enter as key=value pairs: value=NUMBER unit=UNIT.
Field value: value=1.1 unit=MPa
